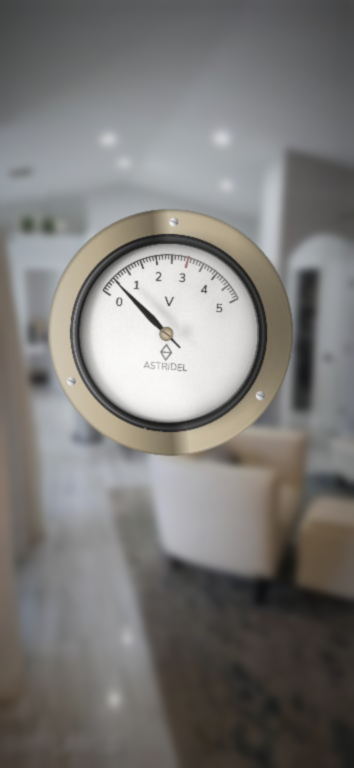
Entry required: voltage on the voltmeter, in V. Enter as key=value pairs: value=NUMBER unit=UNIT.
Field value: value=0.5 unit=V
